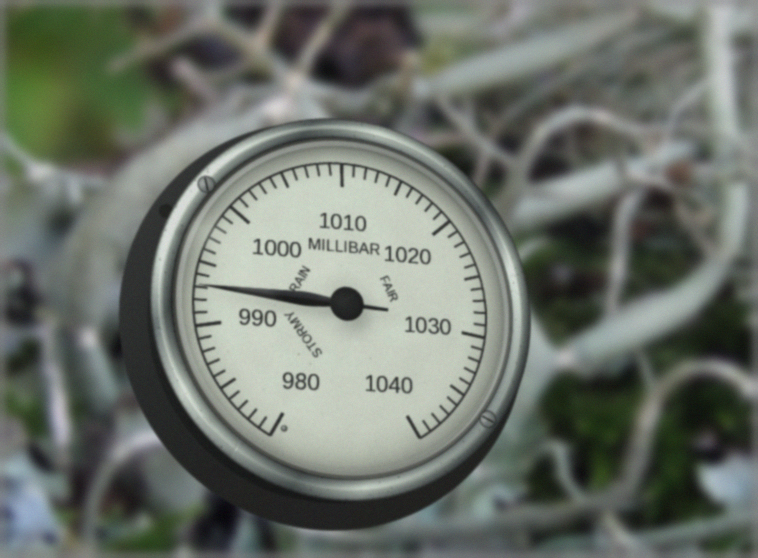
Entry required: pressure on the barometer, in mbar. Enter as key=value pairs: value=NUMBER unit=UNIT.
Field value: value=993 unit=mbar
